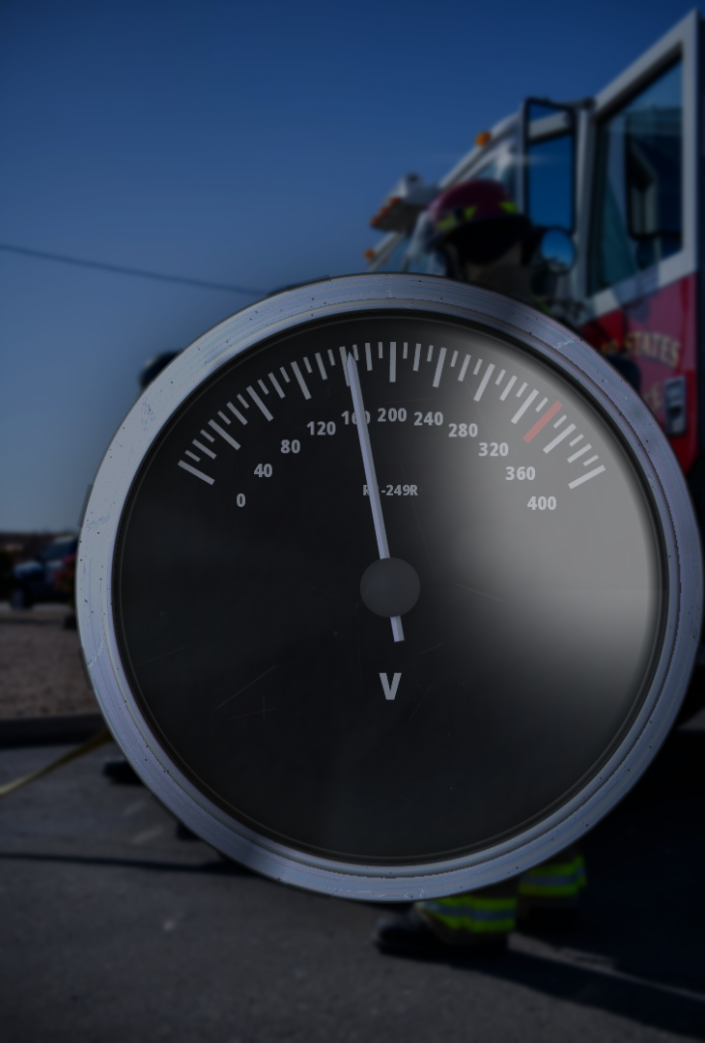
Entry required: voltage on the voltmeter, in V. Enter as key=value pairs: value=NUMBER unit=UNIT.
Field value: value=165 unit=V
